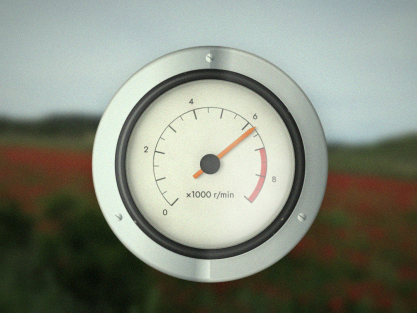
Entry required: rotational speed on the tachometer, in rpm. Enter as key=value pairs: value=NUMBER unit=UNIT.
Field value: value=6250 unit=rpm
